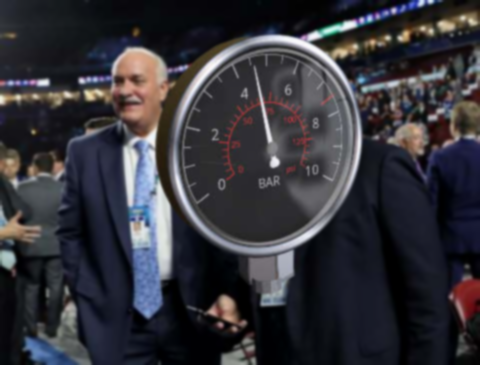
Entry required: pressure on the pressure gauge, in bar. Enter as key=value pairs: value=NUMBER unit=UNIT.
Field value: value=4.5 unit=bar
